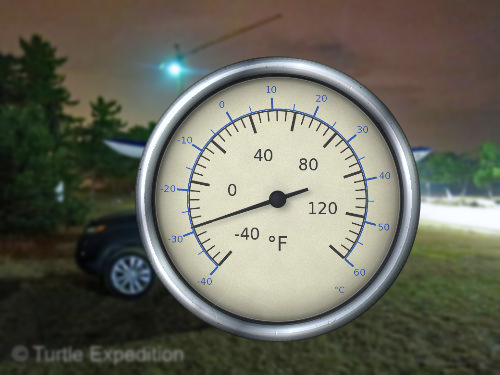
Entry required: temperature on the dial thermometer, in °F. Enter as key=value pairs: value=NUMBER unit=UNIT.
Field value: value=-20 unit=°F
